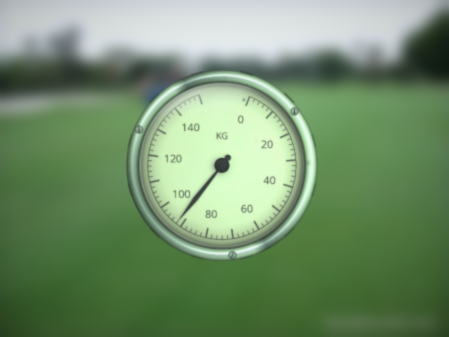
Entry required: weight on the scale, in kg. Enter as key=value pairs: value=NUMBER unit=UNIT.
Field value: value=92 unit=kg
